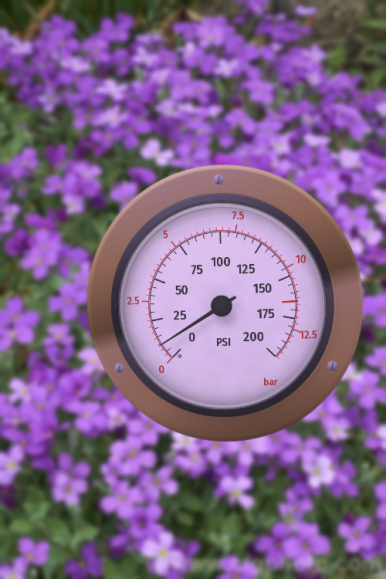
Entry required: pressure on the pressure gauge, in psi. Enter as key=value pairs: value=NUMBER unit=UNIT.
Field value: value=10 unit=psi
